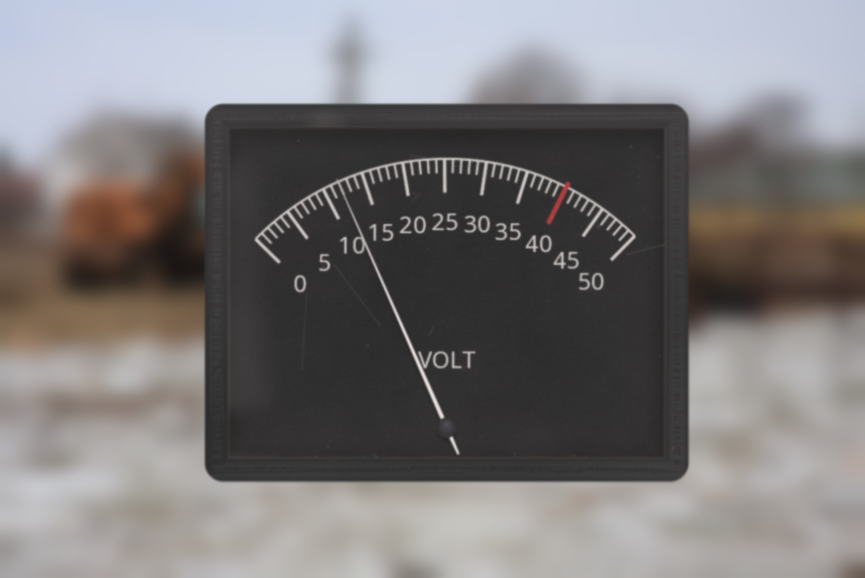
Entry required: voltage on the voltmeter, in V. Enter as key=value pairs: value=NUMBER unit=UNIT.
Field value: value=12 unit=V
